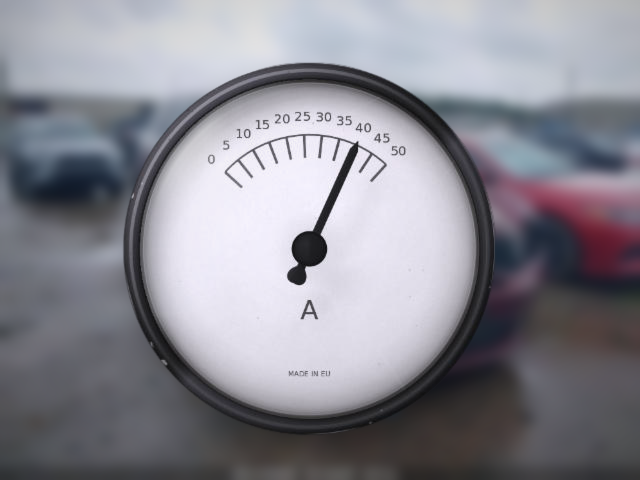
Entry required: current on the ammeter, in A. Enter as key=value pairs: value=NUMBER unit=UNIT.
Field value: value=40 unit=A
